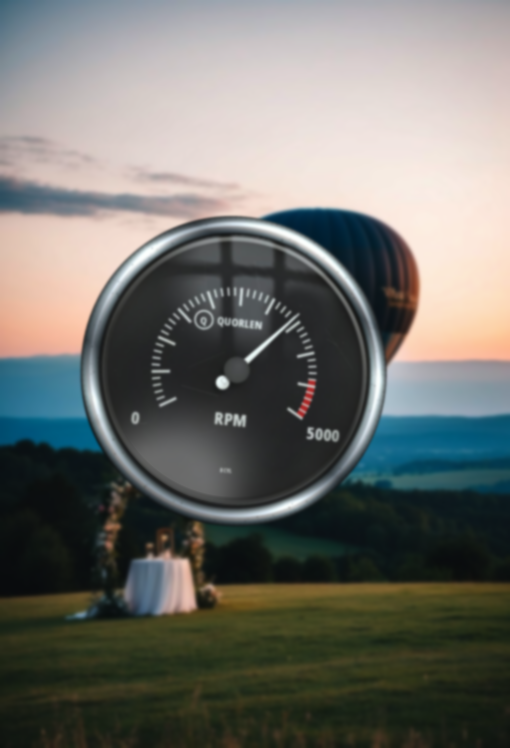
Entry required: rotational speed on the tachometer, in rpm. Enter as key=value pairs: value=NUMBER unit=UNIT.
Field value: value=3400 unit=rpm
